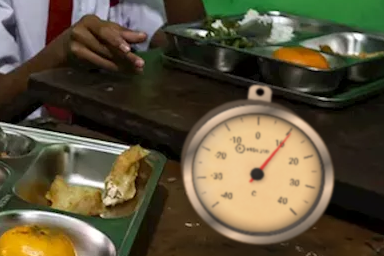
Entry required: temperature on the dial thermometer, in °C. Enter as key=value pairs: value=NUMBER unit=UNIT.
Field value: value=10 unit=°C
